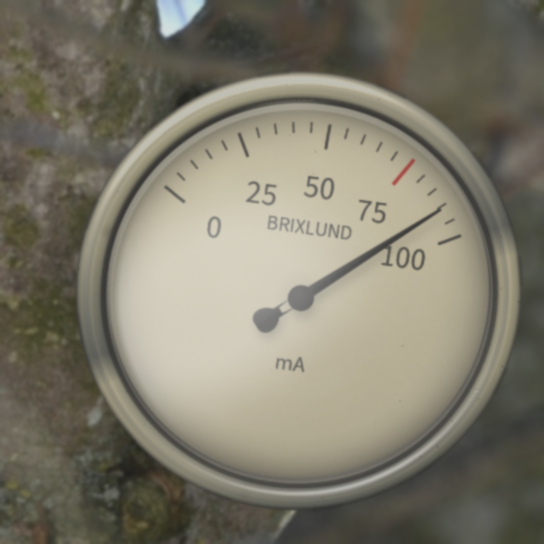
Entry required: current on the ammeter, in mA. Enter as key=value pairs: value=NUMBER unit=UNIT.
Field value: value=90 unit=mA
